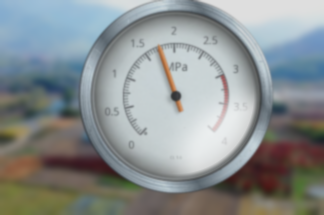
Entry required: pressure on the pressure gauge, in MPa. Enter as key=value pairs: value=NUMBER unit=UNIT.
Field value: value=1.75 unit=MPa
